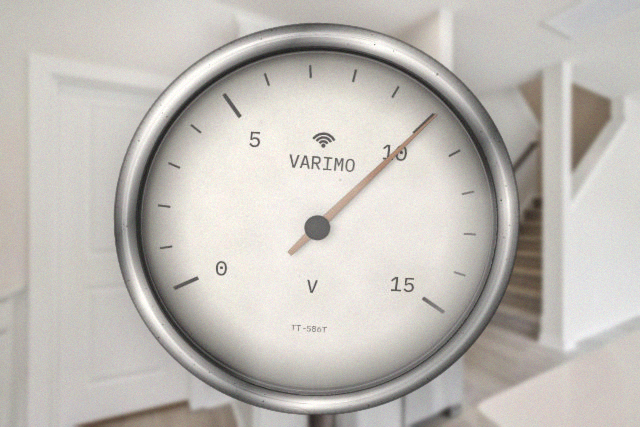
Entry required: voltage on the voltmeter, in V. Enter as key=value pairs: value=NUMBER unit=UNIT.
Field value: value=10 unit=V
